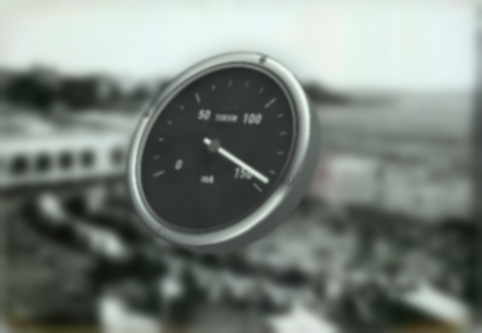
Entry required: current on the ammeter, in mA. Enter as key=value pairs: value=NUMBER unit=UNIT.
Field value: value=145 unit=mA
